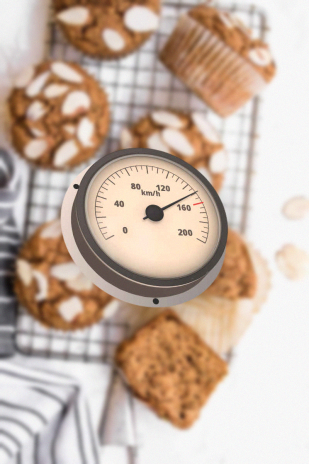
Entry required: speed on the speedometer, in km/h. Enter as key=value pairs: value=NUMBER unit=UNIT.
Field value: value=150 unit=km/h
